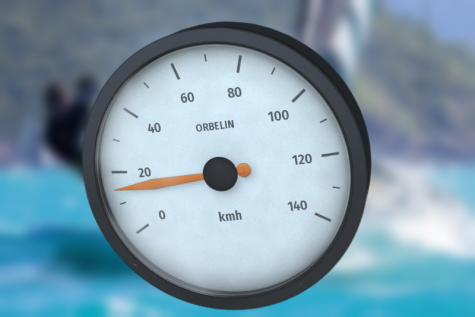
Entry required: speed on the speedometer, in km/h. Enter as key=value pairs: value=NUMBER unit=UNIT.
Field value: value=15 unit=km/h
